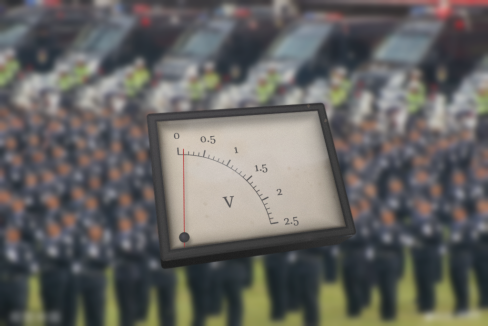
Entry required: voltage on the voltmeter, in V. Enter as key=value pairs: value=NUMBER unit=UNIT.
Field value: value=0.1 unit=V
